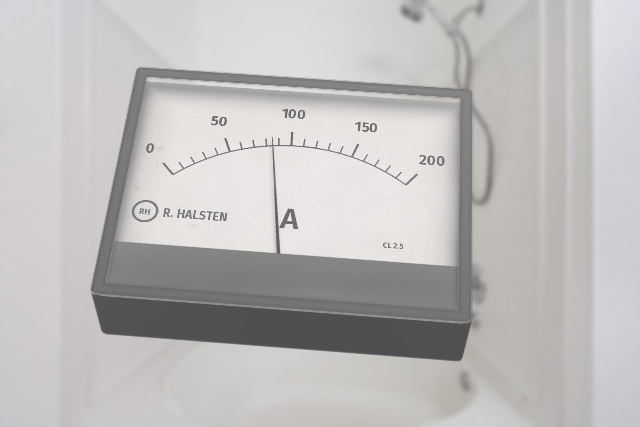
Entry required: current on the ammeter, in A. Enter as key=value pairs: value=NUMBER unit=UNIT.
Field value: value=85 unit=A
